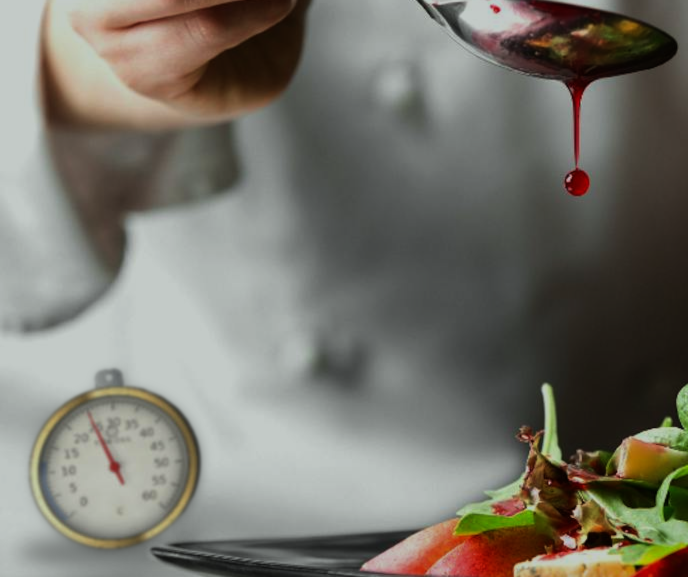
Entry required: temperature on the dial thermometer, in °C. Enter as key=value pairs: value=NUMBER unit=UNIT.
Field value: value=25 unit=°C
